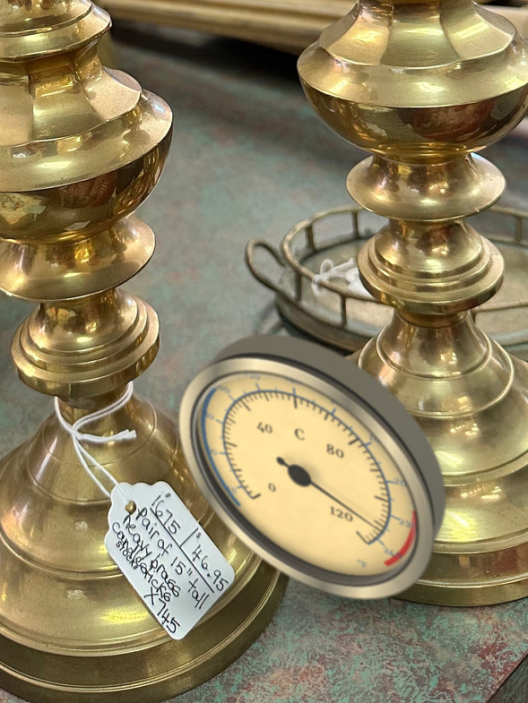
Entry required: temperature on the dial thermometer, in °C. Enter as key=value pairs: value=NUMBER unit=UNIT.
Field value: value=110 unit=°C
